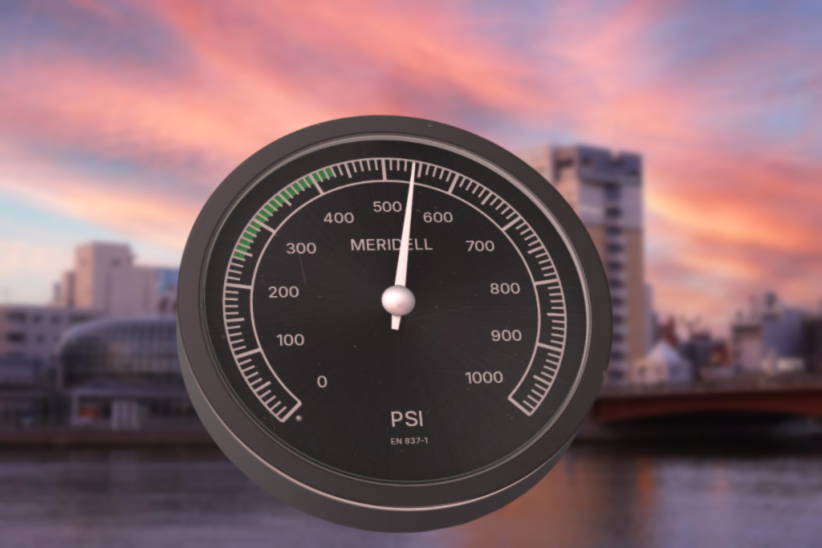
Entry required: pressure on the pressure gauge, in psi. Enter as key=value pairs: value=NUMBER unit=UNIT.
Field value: value=540 unit=psi
